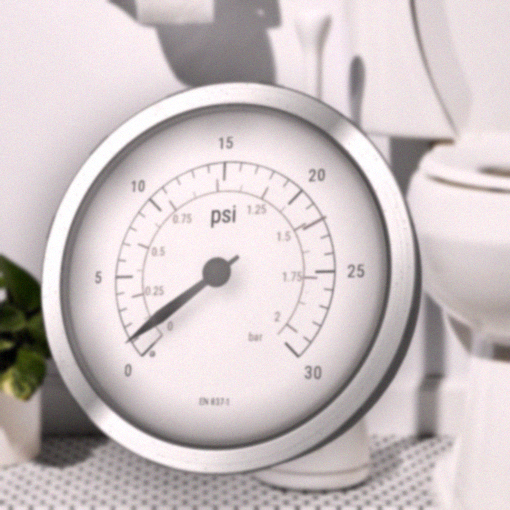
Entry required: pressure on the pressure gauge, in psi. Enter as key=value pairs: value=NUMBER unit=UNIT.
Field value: value=1 unit=psi
